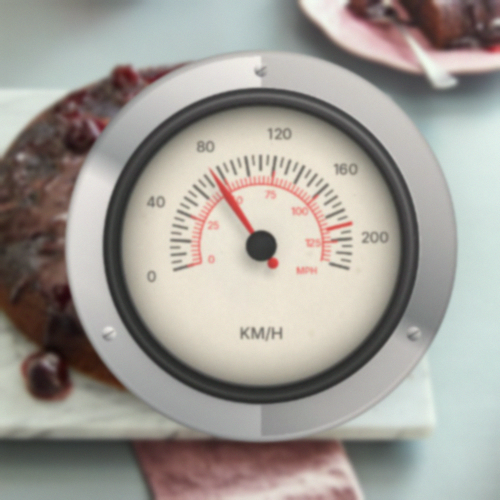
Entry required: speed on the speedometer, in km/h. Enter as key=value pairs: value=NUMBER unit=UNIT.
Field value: value=75 unit=km/h
